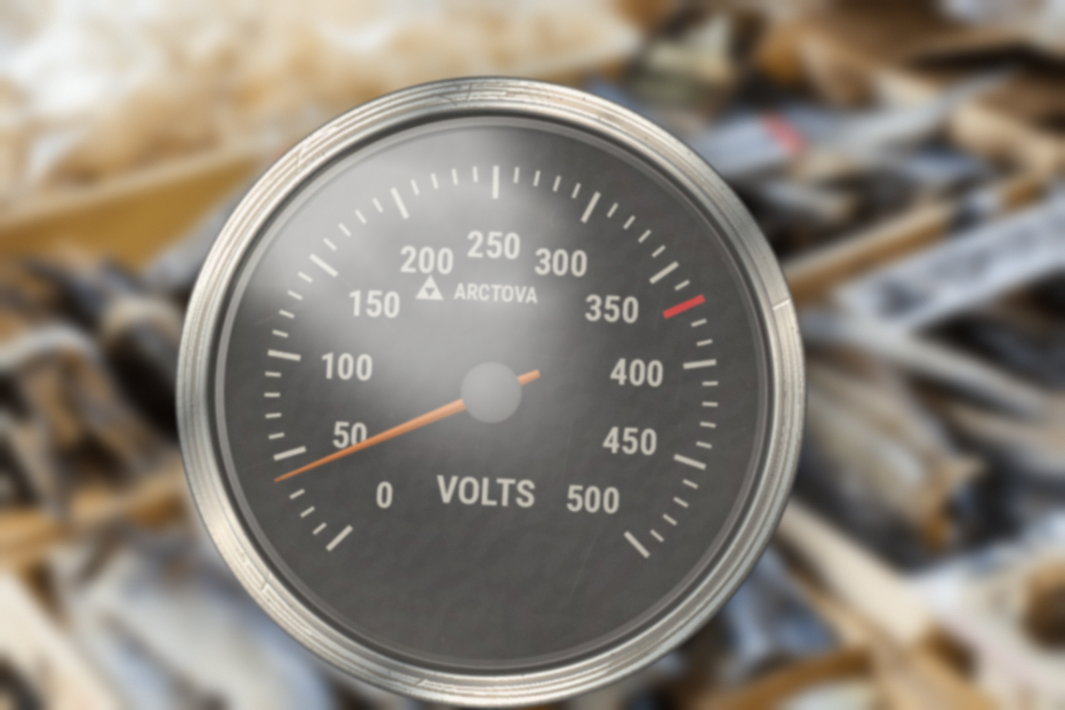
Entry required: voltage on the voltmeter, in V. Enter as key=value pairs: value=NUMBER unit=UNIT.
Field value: value=40 unit=V
